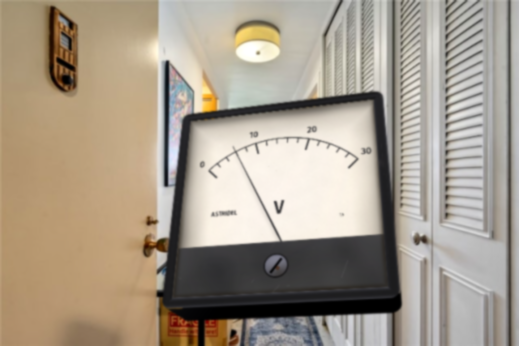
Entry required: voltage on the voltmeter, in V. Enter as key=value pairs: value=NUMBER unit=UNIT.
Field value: value=6 unit=V
